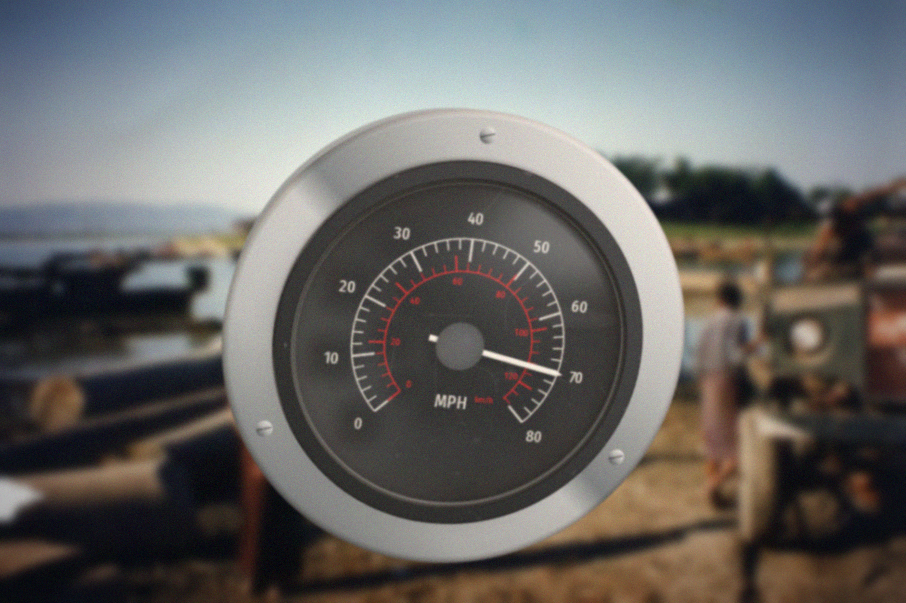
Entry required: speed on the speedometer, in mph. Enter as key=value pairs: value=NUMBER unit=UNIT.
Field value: value=70 unit=mph
